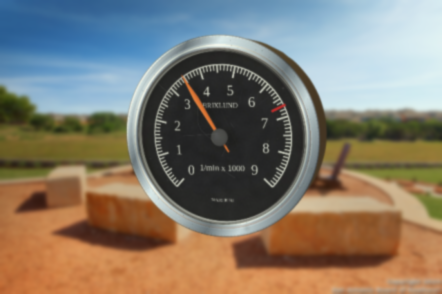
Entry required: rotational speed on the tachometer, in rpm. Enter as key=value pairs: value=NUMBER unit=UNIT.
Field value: value=3500 unit=rpm
